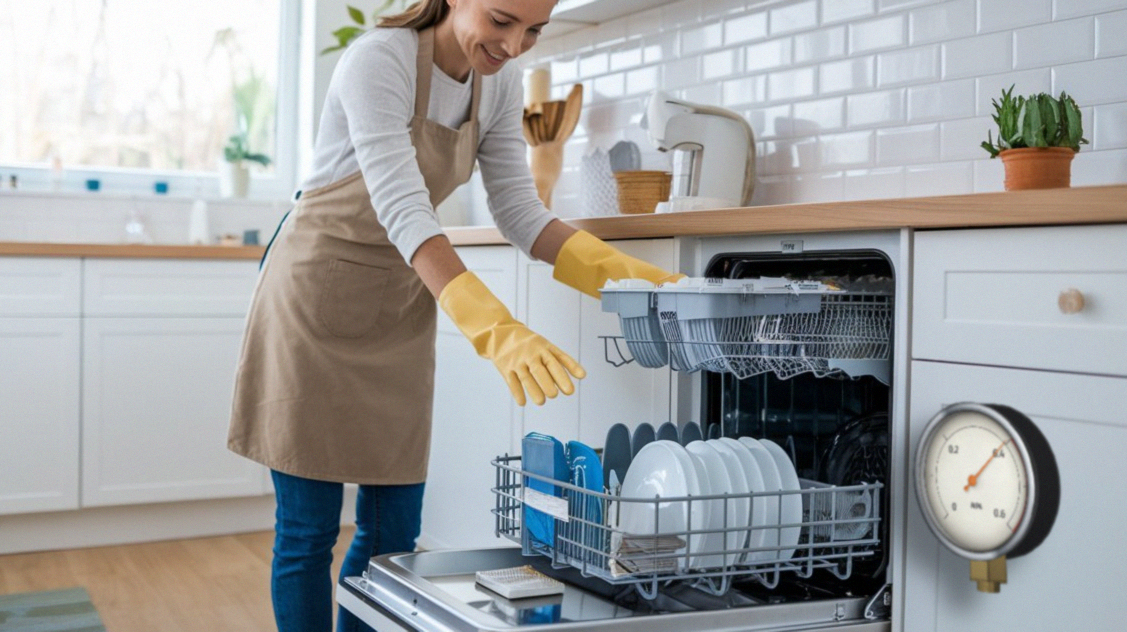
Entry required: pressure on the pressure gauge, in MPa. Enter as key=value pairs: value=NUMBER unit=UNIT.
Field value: value=0.4 unit=MPa
